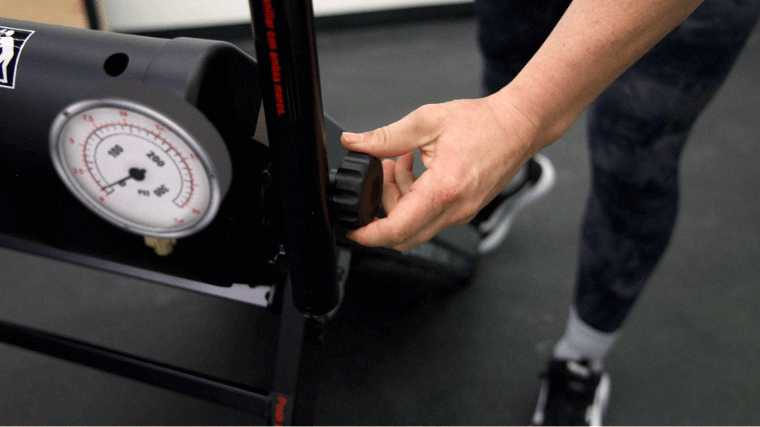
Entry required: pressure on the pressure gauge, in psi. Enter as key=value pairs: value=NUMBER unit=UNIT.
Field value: value=10 unit=psi
